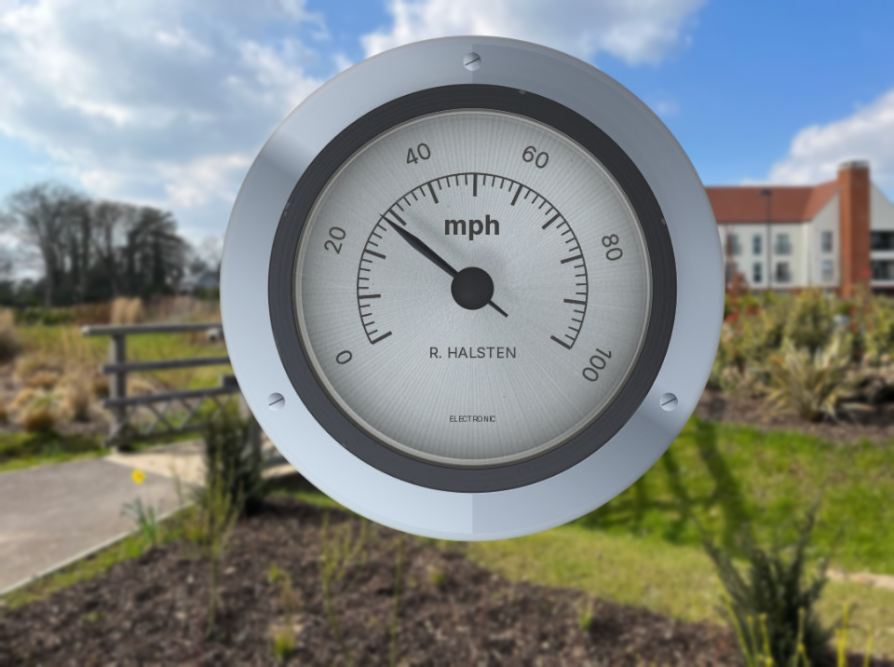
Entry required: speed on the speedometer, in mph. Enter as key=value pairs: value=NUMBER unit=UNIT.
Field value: value=28 unit=mph
